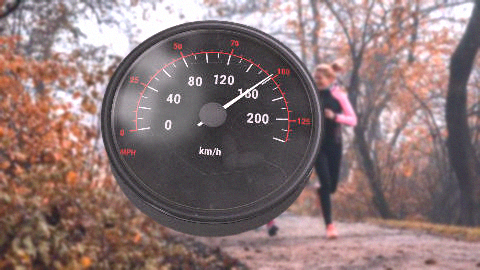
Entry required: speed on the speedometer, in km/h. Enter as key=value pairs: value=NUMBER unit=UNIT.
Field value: value=160 unit=km/h
